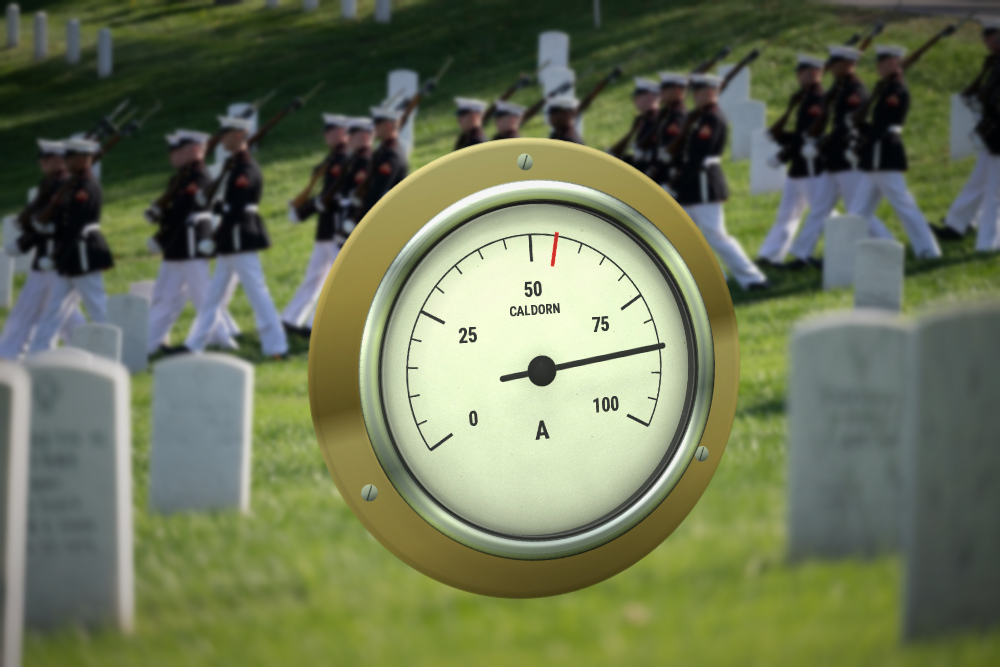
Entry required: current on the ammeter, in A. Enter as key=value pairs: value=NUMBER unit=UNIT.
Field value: value=85 unit=A
